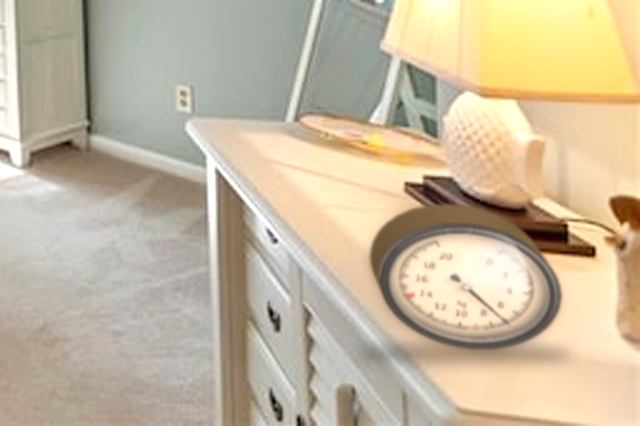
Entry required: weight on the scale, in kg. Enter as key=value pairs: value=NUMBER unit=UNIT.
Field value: value=7 unit=kg
